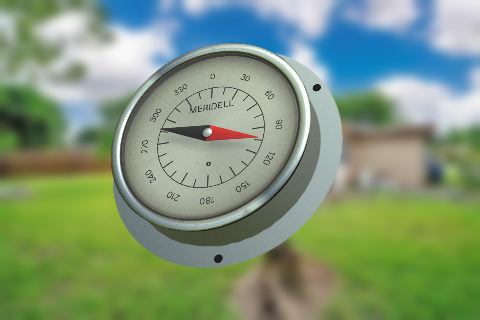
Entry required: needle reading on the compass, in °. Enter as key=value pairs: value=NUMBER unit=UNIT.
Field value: value=105 unit=°
